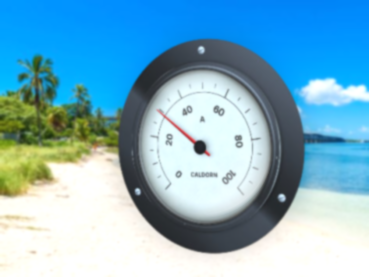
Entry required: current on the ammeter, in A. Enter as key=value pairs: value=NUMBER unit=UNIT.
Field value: value=30 unit=A
